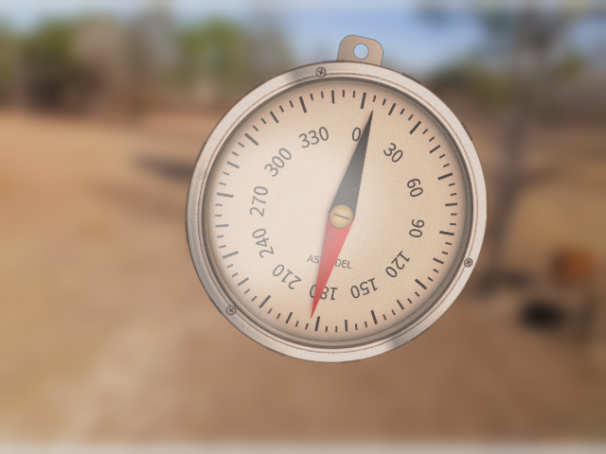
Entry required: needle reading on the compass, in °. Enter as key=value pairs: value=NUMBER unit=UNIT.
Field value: value=185 unit=°
